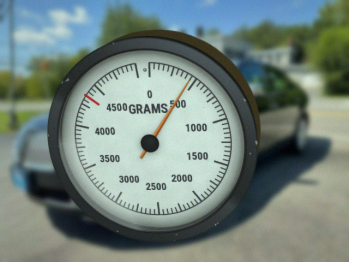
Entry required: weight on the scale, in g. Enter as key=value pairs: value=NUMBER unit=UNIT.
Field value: value=450 unit=g
